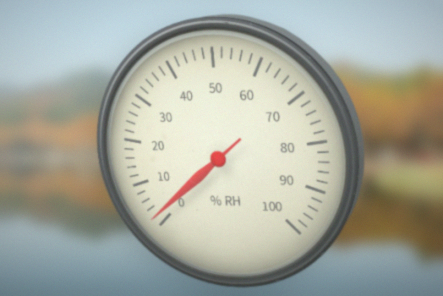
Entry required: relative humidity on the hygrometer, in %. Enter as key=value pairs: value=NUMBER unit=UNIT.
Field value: value=2 unit=%
